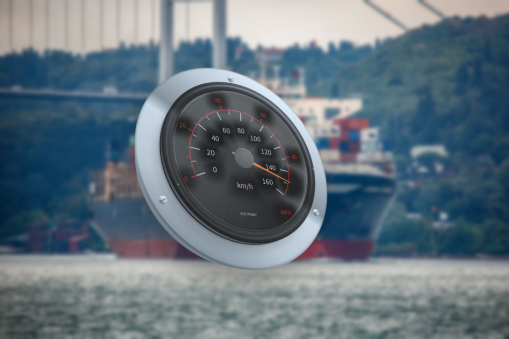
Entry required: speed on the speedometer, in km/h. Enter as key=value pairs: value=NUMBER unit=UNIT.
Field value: value=150 unit=km/h
